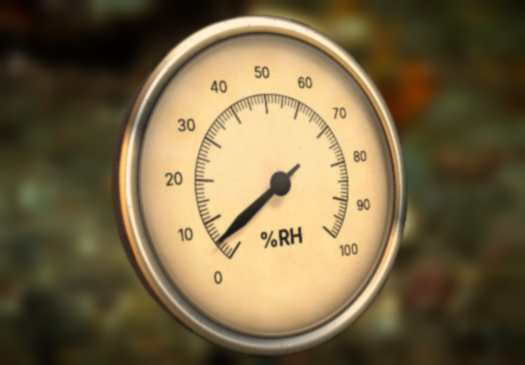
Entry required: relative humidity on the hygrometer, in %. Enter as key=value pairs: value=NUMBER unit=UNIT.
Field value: value=5 unit=%
